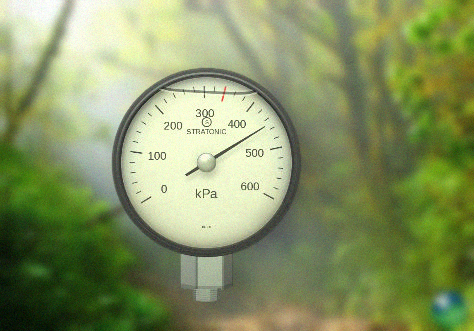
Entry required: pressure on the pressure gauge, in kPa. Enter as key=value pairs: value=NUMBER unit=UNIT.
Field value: value=450 unit=kPa
